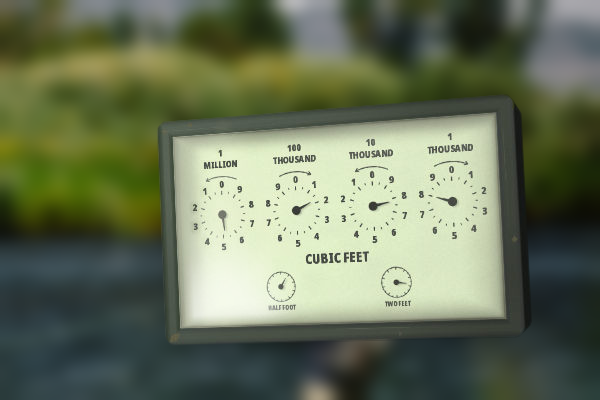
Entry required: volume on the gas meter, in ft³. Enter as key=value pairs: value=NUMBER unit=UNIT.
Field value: value=517800 unit=ft³
